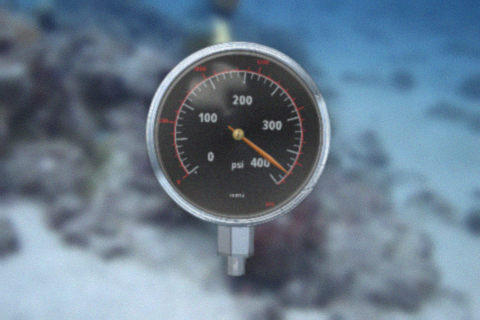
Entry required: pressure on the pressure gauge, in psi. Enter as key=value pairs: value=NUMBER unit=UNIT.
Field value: value=380 unit=psi
